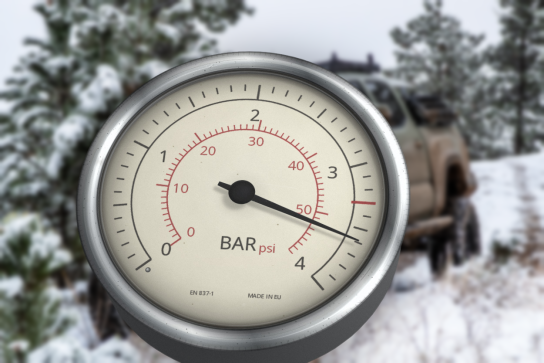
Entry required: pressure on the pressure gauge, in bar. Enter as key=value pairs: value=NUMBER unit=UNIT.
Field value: value=3.6 unit=bar
